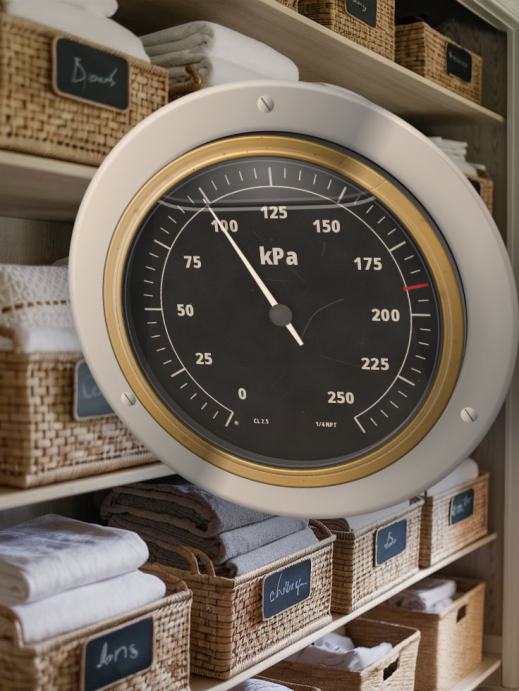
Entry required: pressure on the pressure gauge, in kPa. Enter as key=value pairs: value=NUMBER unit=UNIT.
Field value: value=100 unit=kPa
